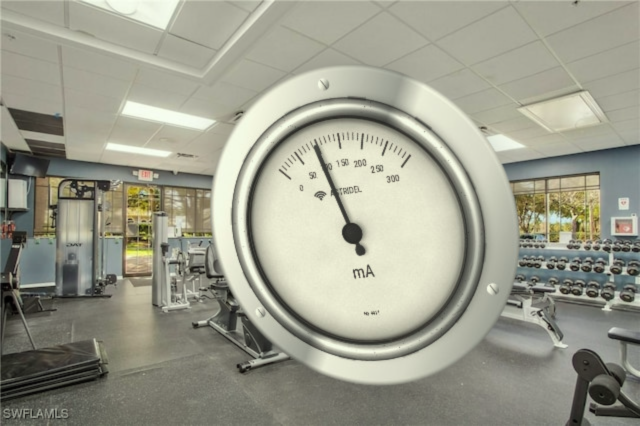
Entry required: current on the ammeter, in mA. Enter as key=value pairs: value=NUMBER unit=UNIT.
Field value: value=100 unit=mA
